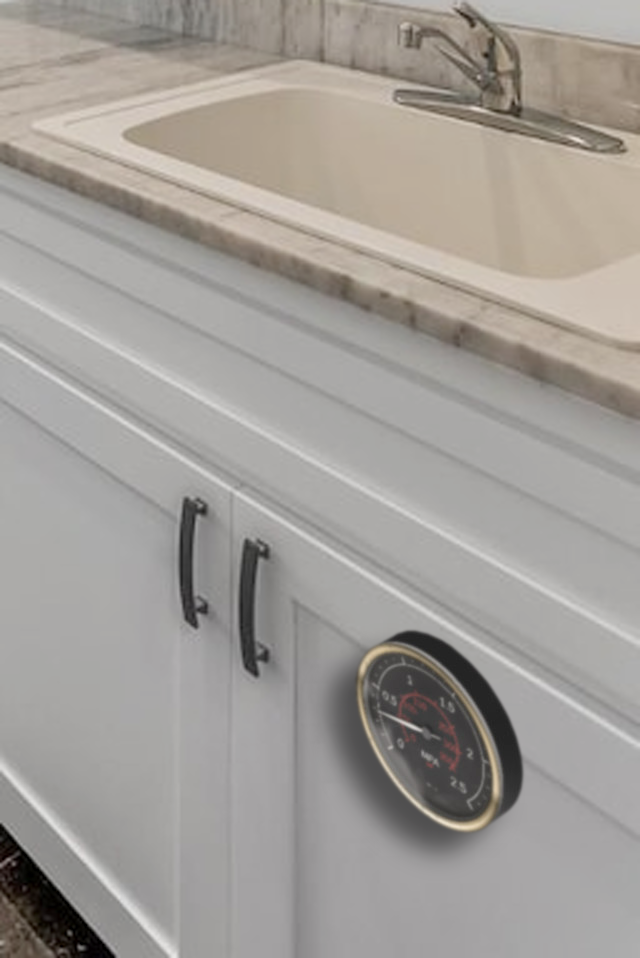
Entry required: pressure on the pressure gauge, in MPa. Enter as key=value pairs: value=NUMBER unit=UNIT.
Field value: value=0.3 unit=MPa
